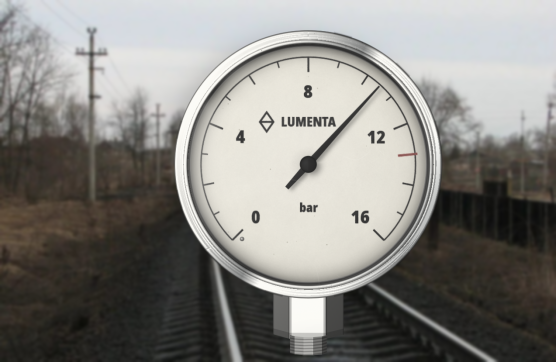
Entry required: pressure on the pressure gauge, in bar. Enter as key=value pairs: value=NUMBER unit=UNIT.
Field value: value=10.5 unit=bar
